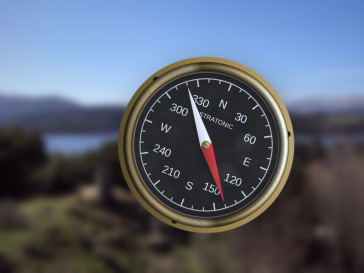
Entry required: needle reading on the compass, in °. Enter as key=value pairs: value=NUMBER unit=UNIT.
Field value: value=140 unit=°
